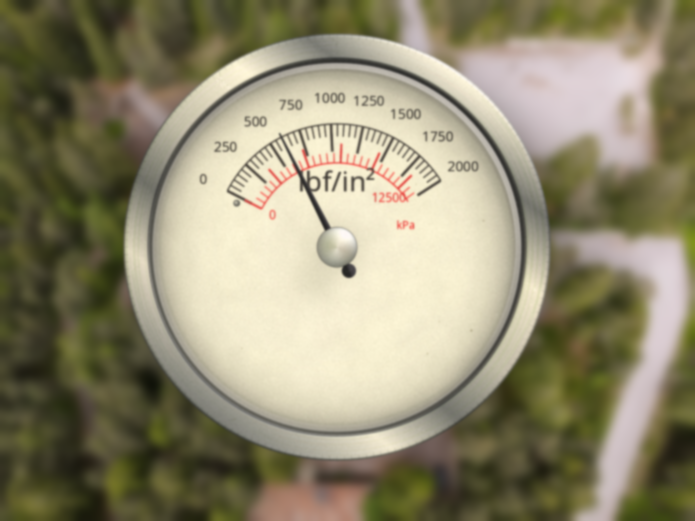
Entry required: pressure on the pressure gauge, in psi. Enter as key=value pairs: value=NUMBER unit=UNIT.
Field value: value=600 unit=psi
